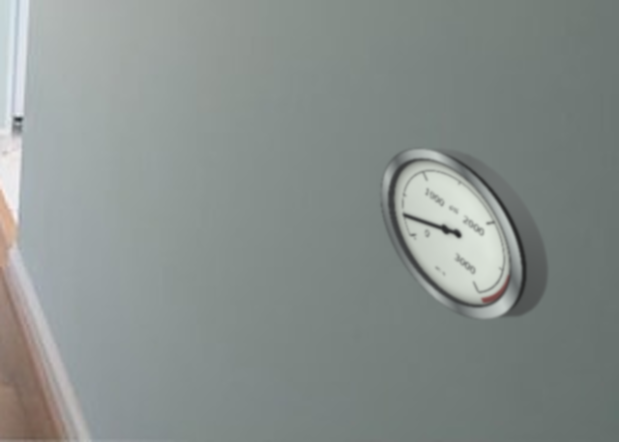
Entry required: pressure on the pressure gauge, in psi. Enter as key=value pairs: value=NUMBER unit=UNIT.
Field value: value=250 unit=psi
